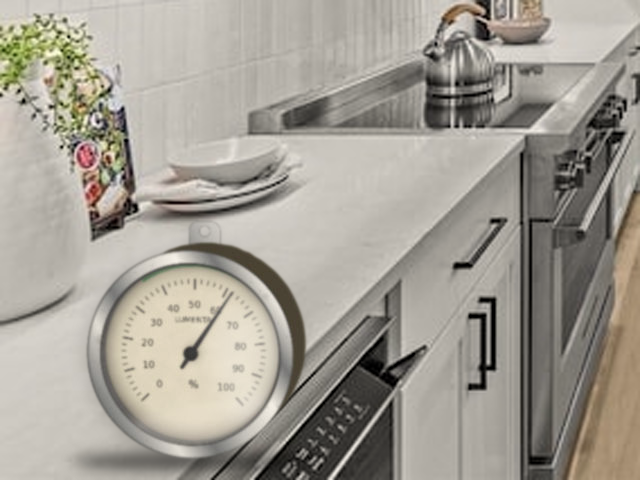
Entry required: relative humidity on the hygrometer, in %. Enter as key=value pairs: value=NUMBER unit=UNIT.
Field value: value=62 unit=%
